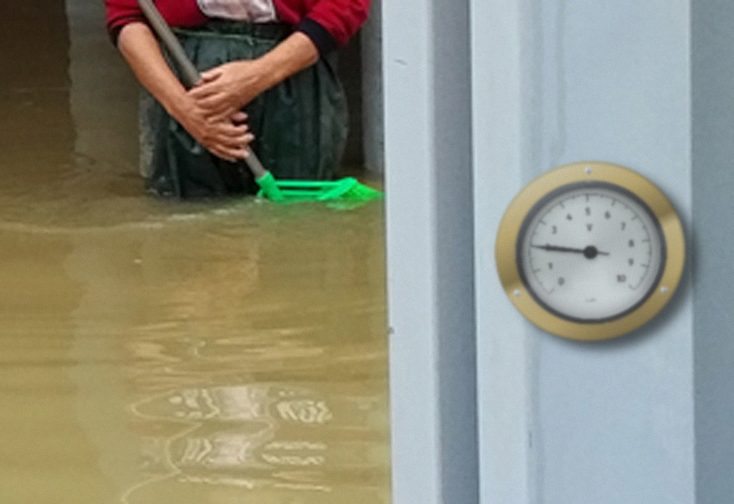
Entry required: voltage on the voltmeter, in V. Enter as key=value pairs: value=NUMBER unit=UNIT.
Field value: value=2 unit=V
